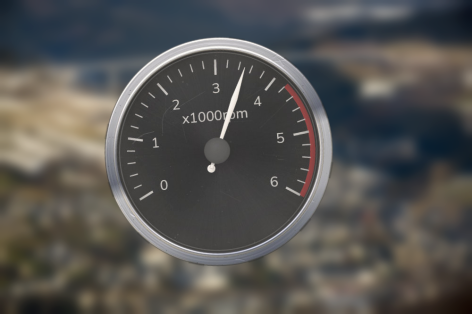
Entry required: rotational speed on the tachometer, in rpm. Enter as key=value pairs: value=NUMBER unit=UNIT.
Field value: value=3500 unit=rpm
